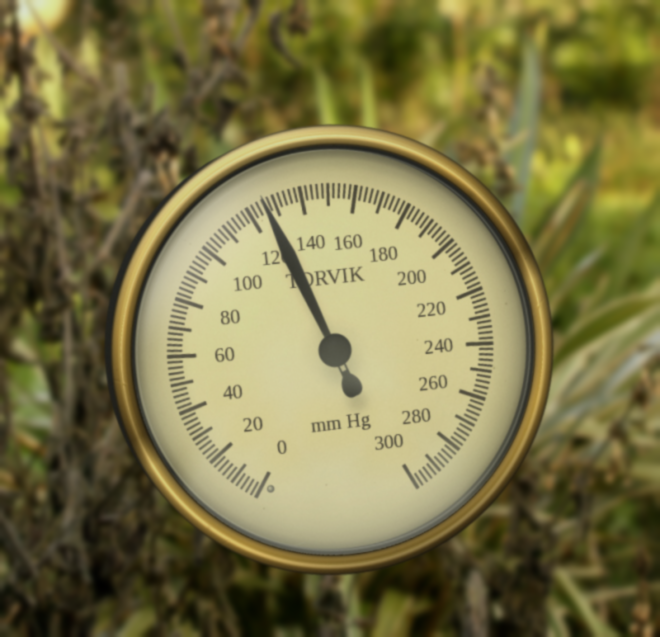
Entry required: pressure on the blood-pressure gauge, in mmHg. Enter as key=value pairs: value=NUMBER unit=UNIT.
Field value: value=126 unit=mmHg
